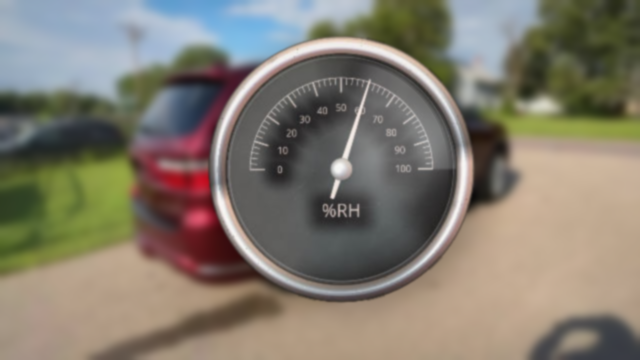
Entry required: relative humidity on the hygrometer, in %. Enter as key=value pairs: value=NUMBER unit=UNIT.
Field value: value=60 unit=%
